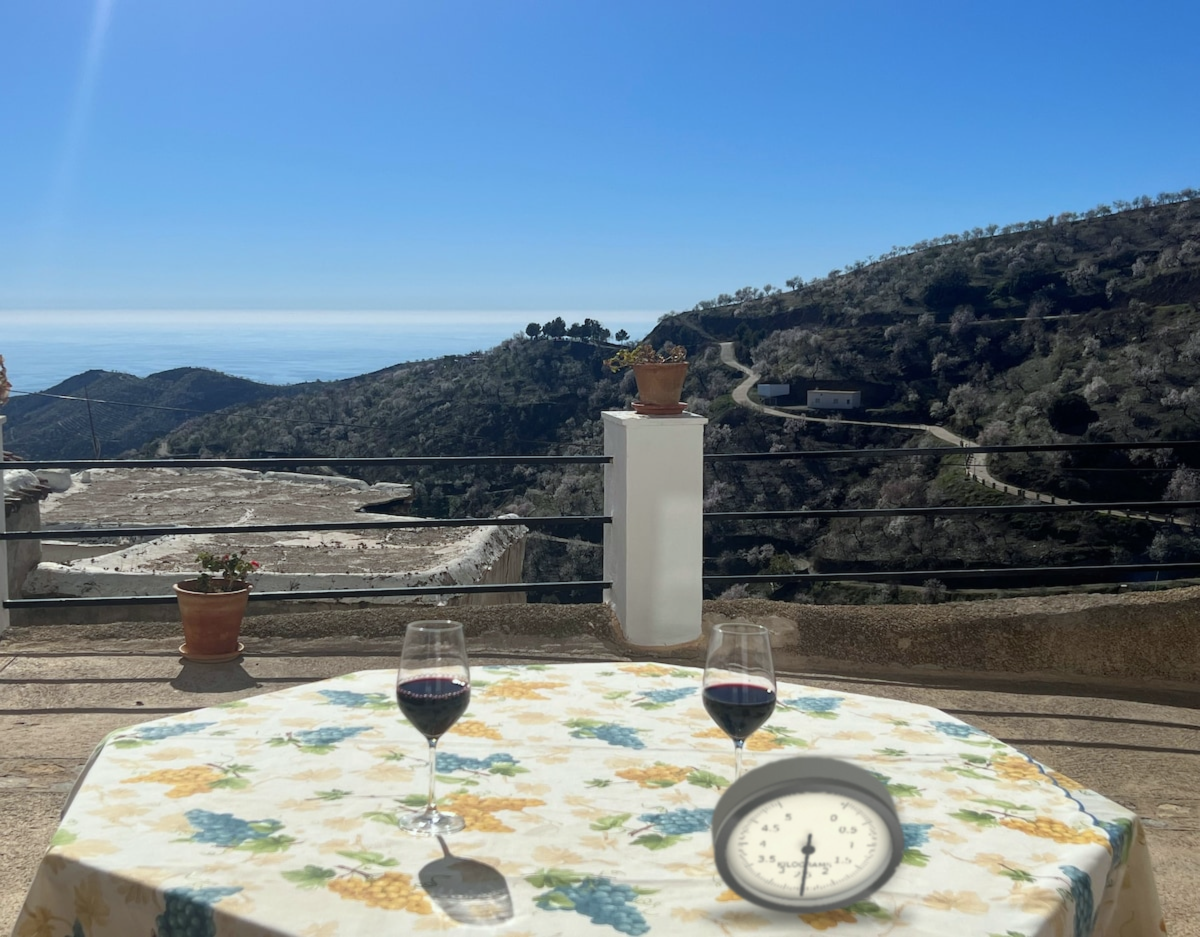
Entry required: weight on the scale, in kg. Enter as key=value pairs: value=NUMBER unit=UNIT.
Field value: value=2.5 unit=kg
